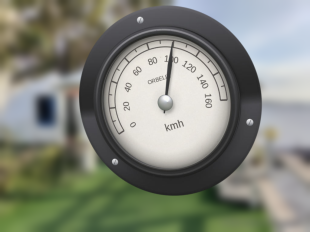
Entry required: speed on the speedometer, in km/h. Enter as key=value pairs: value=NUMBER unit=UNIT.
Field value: value=100 unit=km/h
